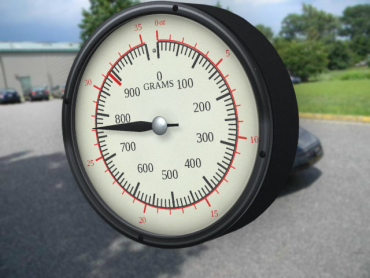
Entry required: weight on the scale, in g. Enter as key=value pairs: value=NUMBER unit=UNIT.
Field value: value=770 unit=g
